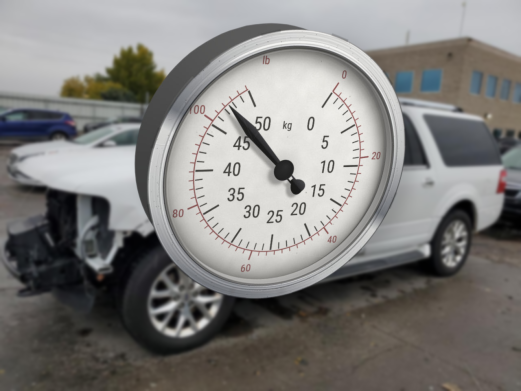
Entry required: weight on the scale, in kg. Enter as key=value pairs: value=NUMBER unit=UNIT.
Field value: value=47.5 unit=kg
